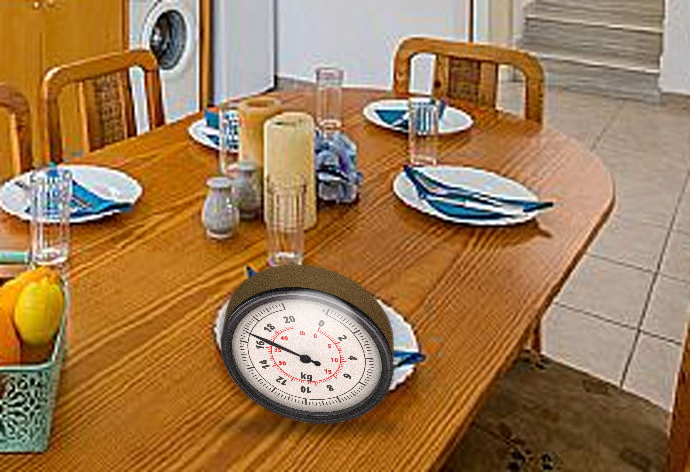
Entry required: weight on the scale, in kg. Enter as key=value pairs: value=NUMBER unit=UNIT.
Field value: value=17 unit=kg
